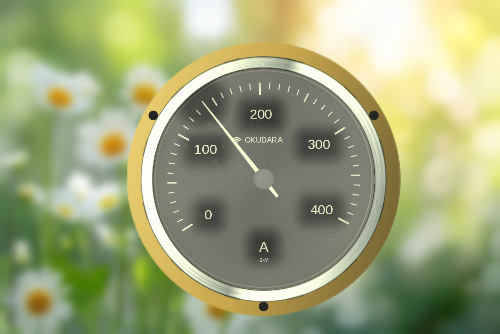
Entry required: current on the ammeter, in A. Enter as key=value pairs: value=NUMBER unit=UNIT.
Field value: value=140 unit=A
